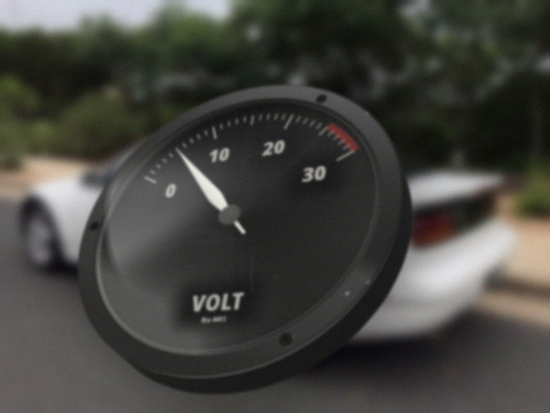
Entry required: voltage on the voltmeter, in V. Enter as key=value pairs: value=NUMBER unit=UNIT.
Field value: value=5 unit=V
